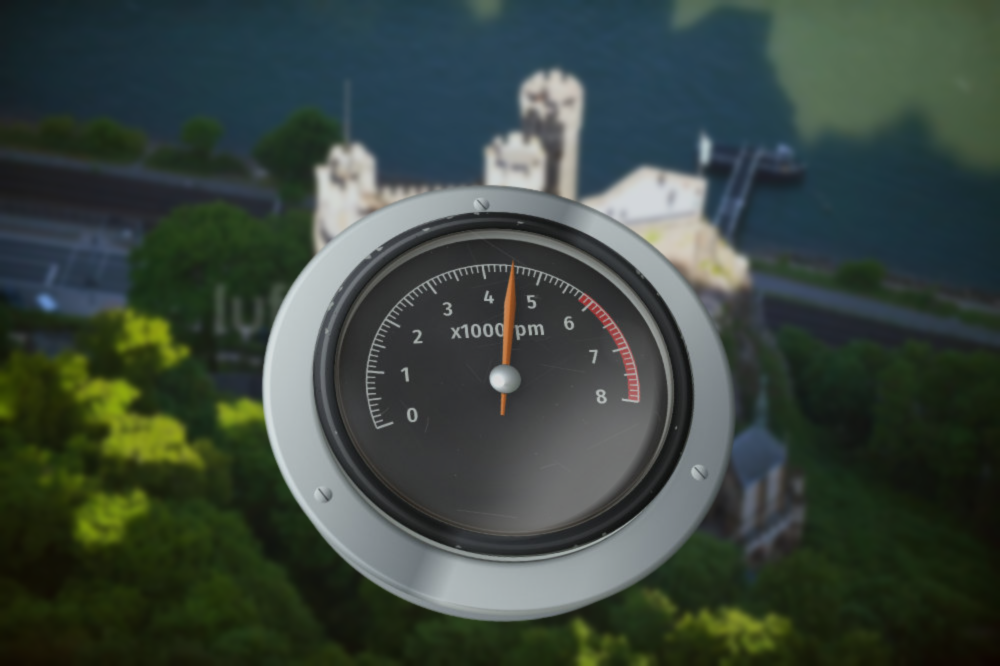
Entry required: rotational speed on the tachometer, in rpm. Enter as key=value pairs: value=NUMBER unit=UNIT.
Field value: value=4500 unit=rpm
